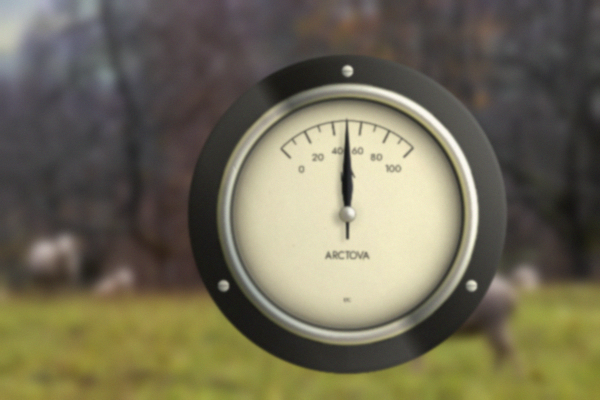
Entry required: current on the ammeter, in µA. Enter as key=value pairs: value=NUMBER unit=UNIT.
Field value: value=50 unit=µA
